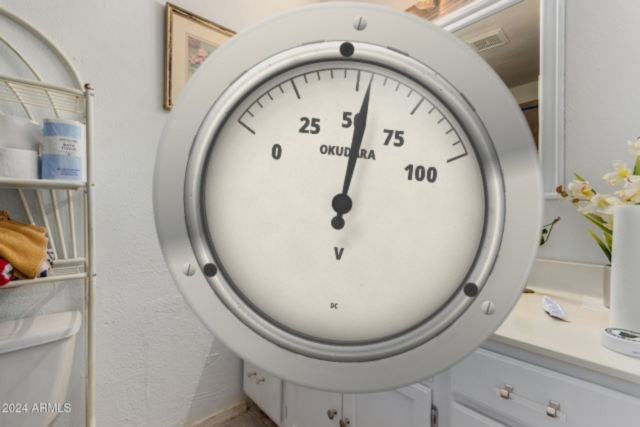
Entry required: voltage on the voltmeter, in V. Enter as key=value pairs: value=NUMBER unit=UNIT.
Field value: value=55 unit=V
